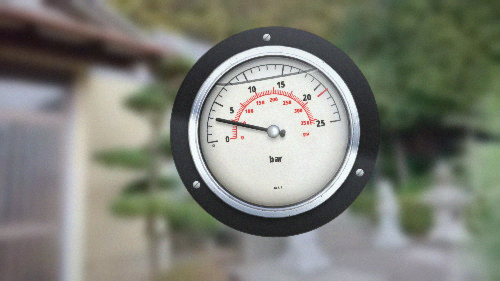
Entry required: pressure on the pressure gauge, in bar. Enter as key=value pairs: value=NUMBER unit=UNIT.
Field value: value=3 unit=bar
